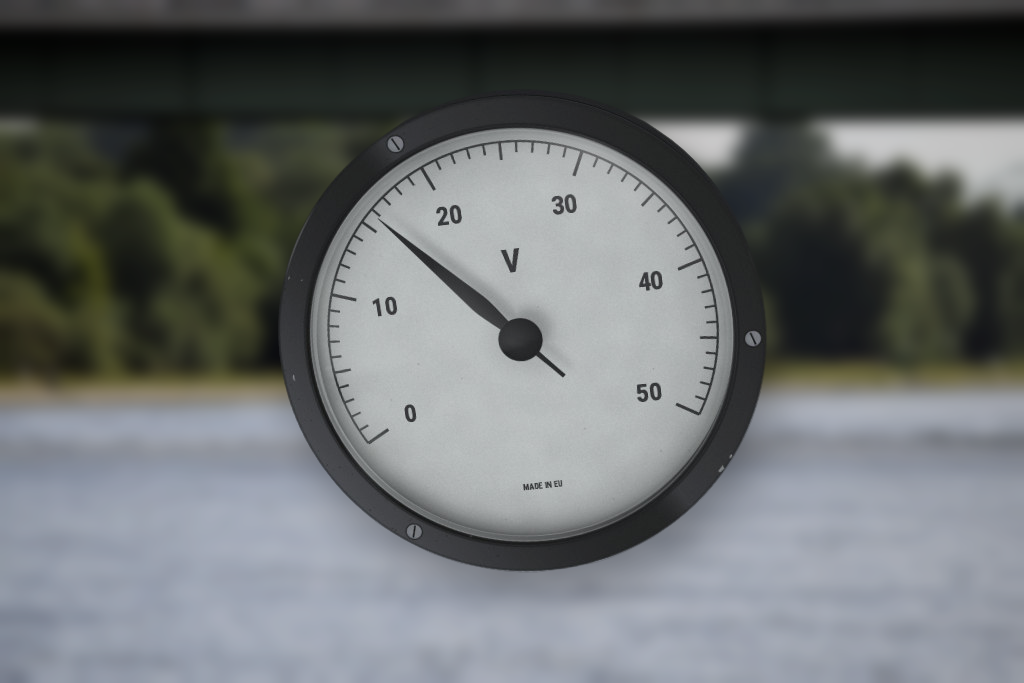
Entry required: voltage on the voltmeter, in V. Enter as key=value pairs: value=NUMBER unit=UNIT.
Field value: value=16 unit=V
